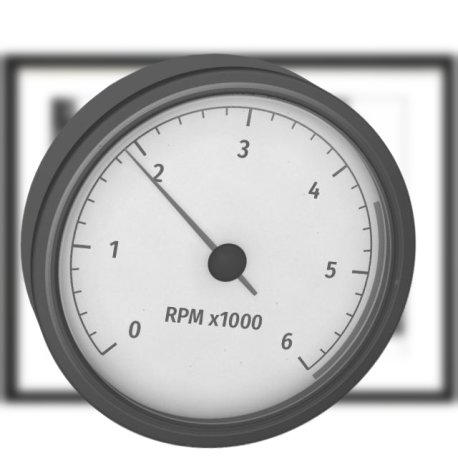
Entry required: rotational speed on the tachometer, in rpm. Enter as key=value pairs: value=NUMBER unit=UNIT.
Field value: value=1900 unit=rpm
